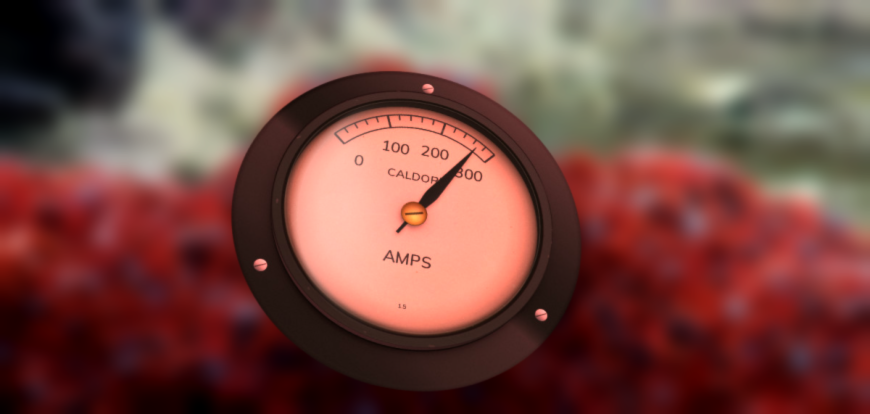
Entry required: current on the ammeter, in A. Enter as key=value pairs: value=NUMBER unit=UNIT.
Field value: value=270 unit=A
